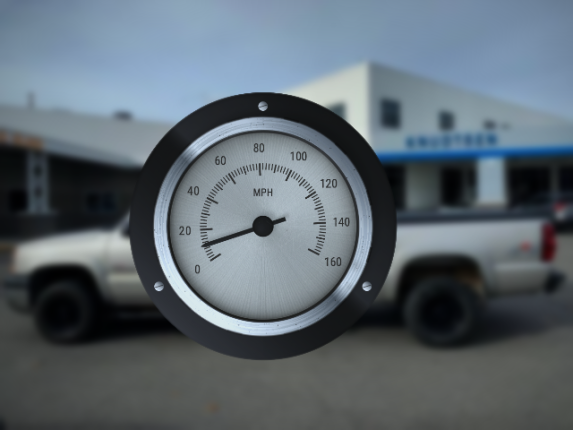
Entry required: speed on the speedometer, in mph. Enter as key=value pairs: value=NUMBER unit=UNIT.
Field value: value=10 unit=mph
